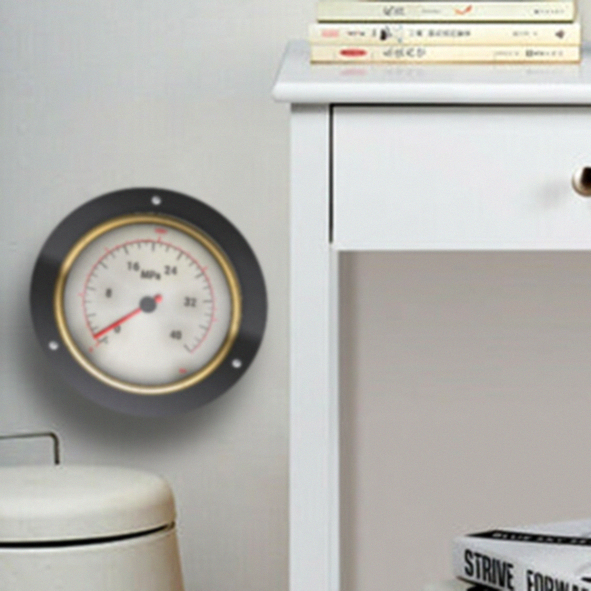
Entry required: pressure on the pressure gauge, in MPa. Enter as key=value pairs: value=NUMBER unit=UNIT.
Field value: value=1 unit=MPa
